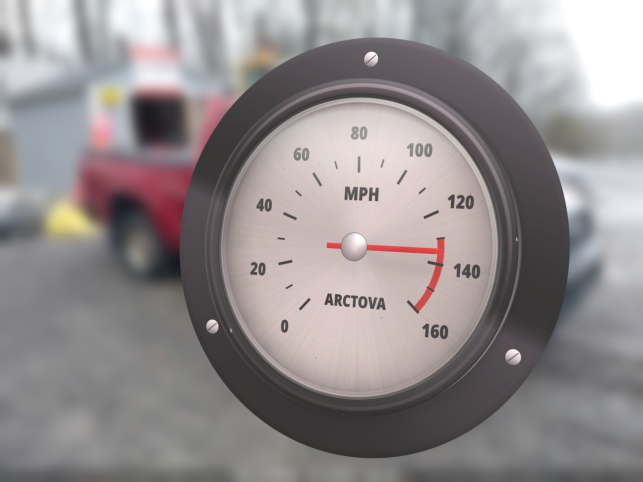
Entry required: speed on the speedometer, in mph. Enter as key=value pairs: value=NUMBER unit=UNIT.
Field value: value=135 unit=mph
